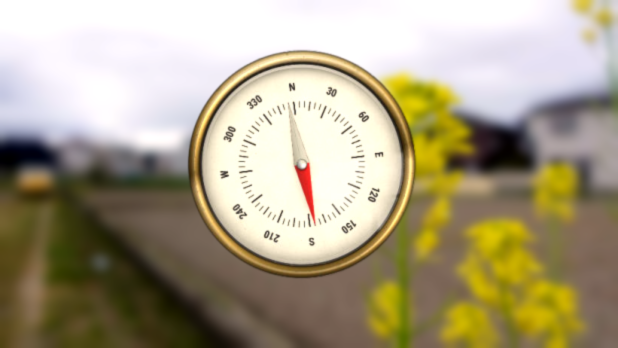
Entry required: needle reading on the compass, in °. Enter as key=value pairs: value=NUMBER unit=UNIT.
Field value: value=175 unit=°
